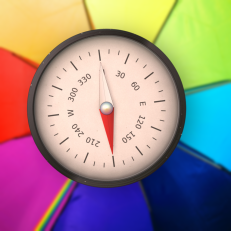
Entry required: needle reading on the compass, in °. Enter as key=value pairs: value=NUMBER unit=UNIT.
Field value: value=180 unit=°
